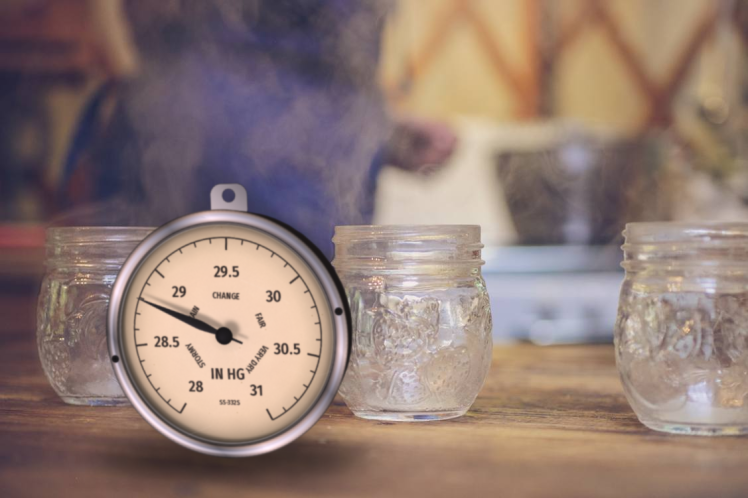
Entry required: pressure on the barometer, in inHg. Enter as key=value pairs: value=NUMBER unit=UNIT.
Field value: value=28.8 unit=inHg
